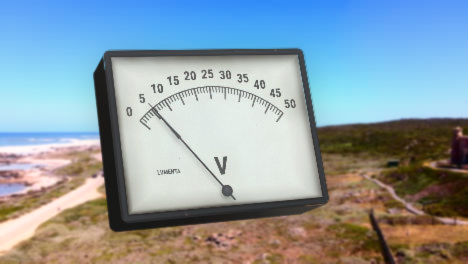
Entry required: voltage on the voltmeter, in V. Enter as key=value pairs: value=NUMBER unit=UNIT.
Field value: value=5 unit=V
